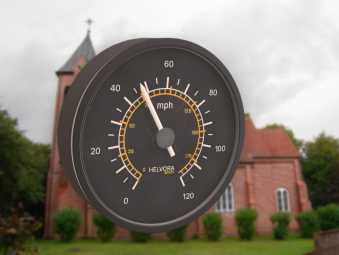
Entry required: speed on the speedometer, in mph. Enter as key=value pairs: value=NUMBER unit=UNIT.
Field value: value=47.5 unit=mph
